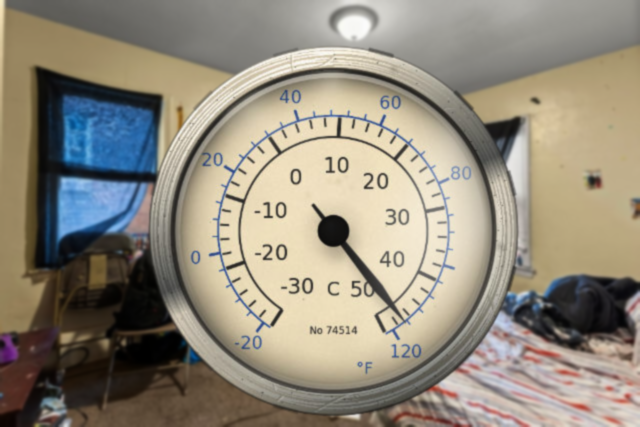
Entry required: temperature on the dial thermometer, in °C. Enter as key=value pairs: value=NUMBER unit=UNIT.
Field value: value=47 unit=°C
